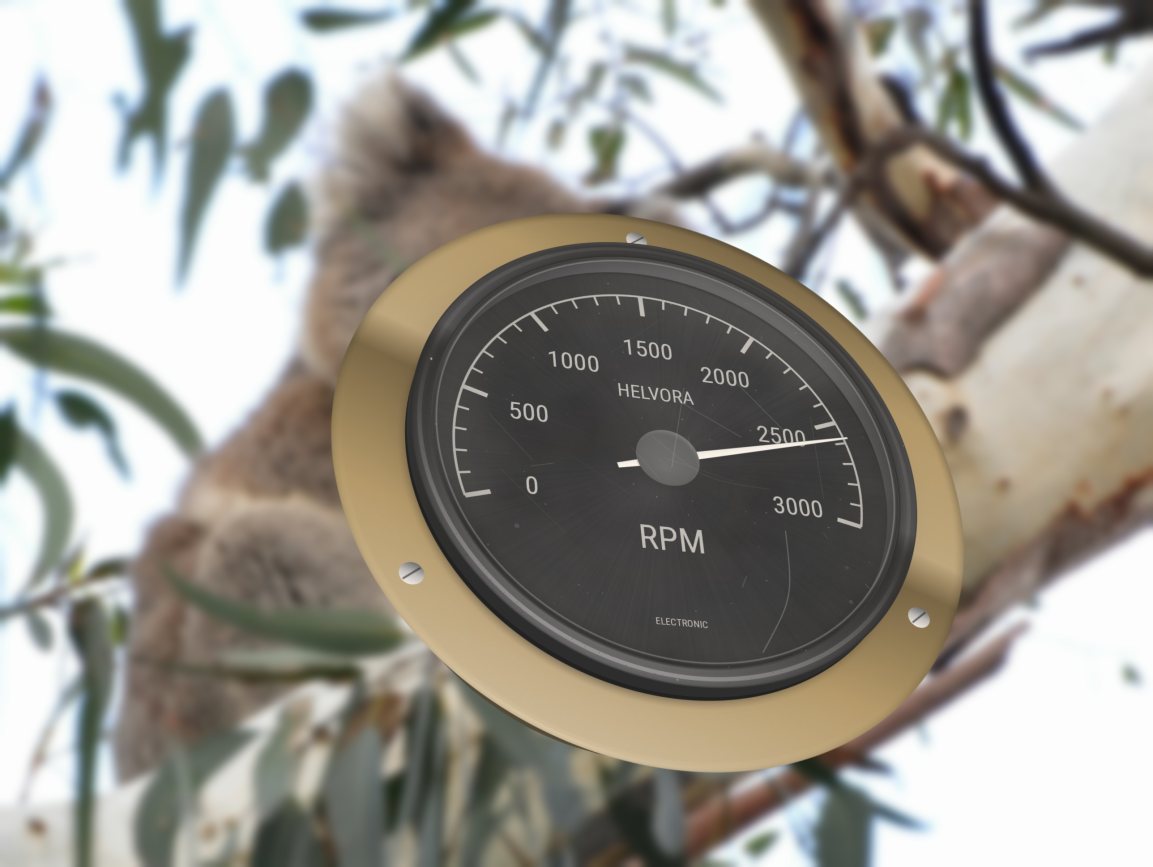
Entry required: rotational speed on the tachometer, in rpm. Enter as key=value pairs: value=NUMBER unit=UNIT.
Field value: value=2600 unit=rpm
